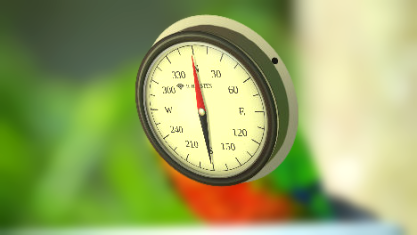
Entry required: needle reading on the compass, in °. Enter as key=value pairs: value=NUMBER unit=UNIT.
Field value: value=0 unit=°
